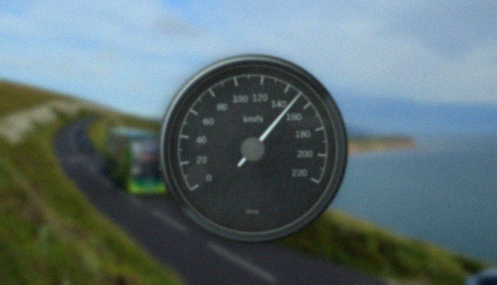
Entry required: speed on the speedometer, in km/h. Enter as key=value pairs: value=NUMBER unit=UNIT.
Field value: value=150 unit=km/h
